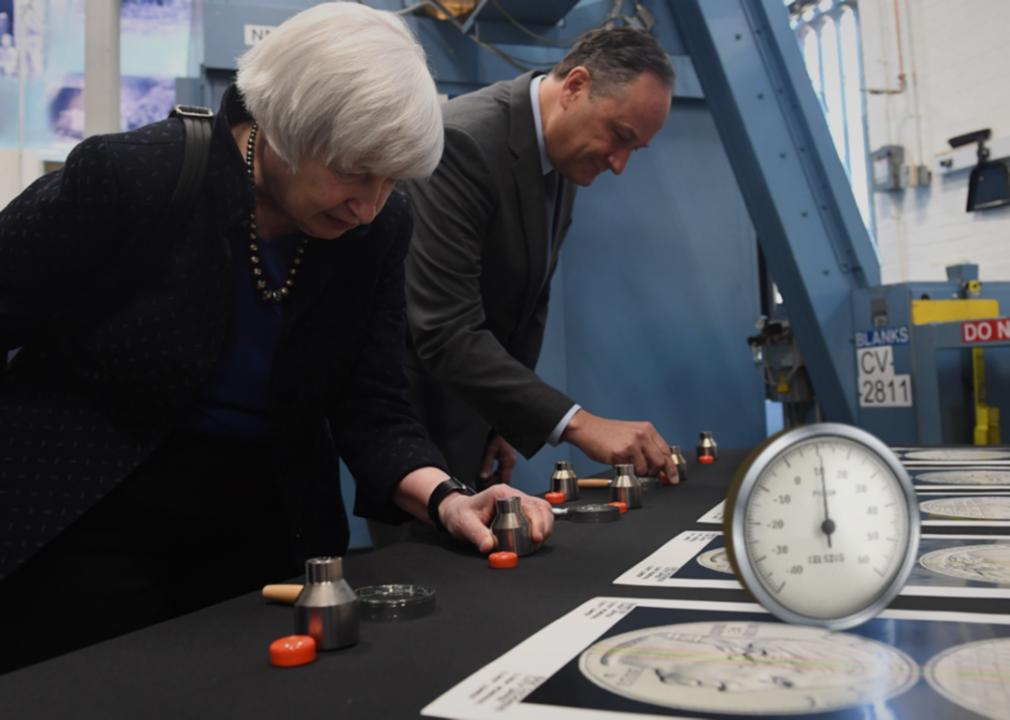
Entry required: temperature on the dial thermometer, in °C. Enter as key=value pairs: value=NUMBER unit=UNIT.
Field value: value=10 unit=°C
